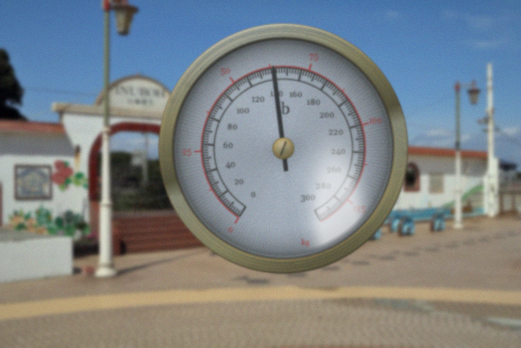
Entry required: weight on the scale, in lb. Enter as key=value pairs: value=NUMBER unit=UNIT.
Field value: value=140 unit=lb
